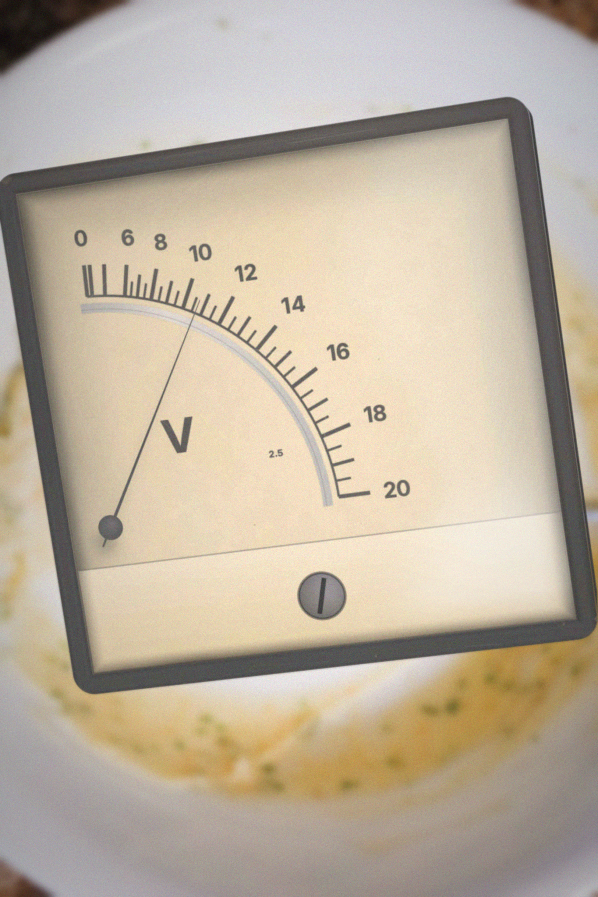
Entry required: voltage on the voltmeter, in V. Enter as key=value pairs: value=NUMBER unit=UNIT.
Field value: value=10.75 unit=V
